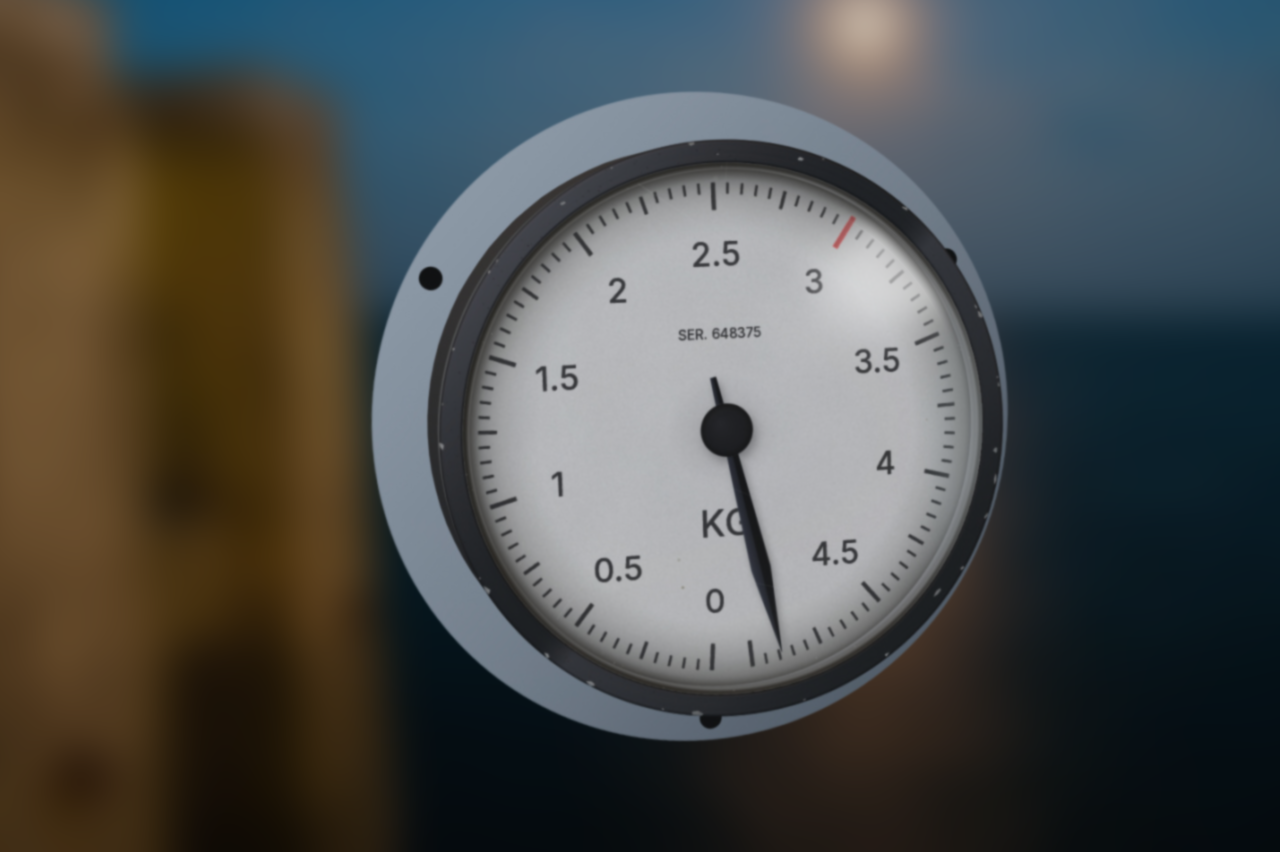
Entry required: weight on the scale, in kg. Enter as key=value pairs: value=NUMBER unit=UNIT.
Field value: value=4.9 unit=kg
